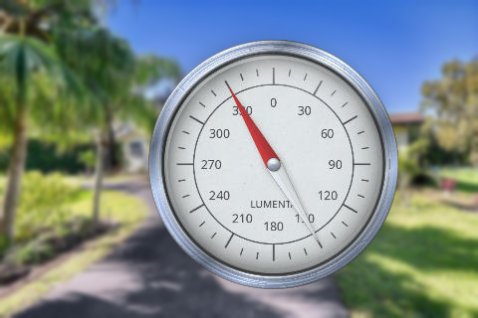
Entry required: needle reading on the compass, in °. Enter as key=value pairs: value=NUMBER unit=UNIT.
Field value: value=330 unit=°
